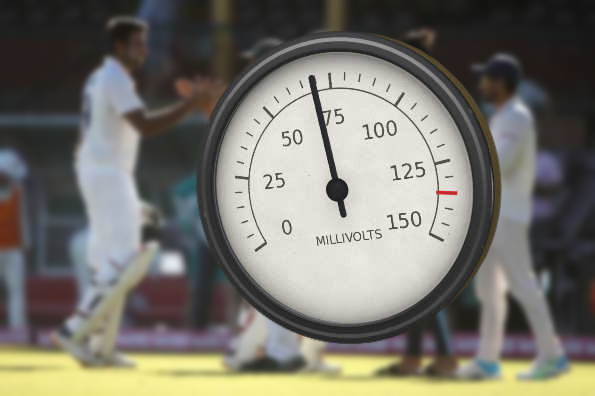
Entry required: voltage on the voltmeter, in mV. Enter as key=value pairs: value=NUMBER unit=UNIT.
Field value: value=70 unit=mV
